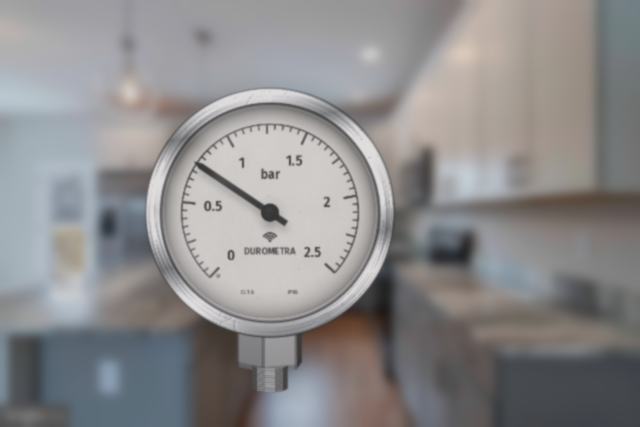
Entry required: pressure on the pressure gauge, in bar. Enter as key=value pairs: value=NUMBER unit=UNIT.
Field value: value=0.75 unit=bar
